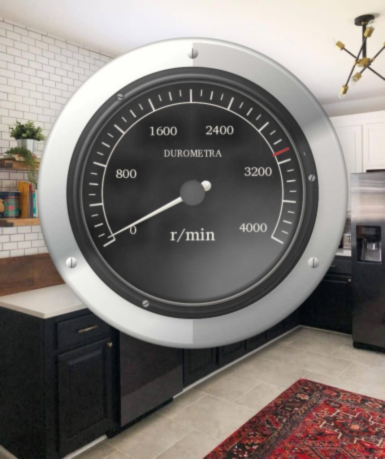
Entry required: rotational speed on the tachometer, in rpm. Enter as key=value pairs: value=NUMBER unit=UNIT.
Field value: value=50 unit=rpm
